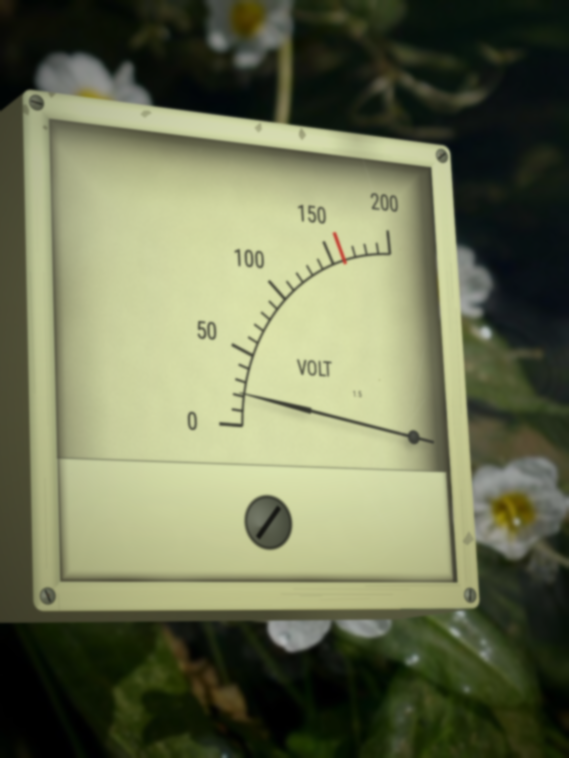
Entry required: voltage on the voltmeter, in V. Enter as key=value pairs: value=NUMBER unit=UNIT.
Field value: value=20 unit=V
